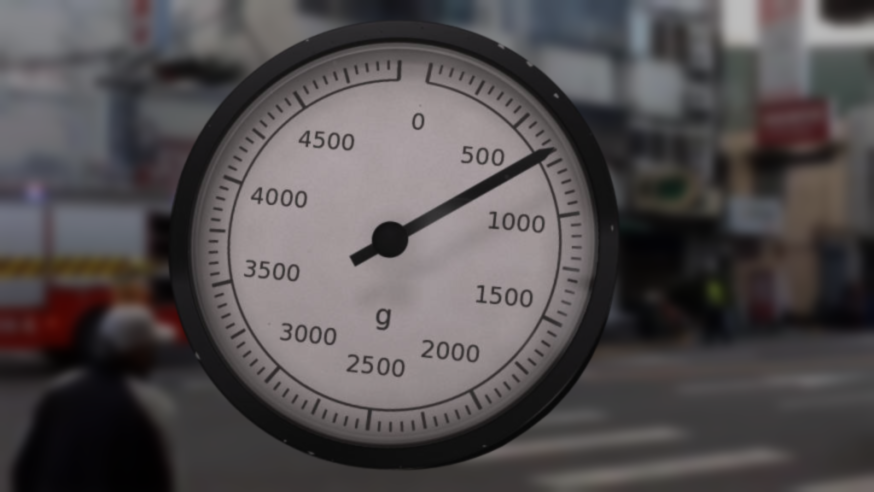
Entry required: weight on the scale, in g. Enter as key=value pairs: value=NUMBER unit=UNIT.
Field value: value=700 unit=g
